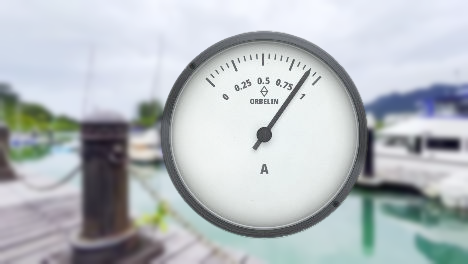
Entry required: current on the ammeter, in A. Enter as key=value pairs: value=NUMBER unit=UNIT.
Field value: value=0.9 unit=A
